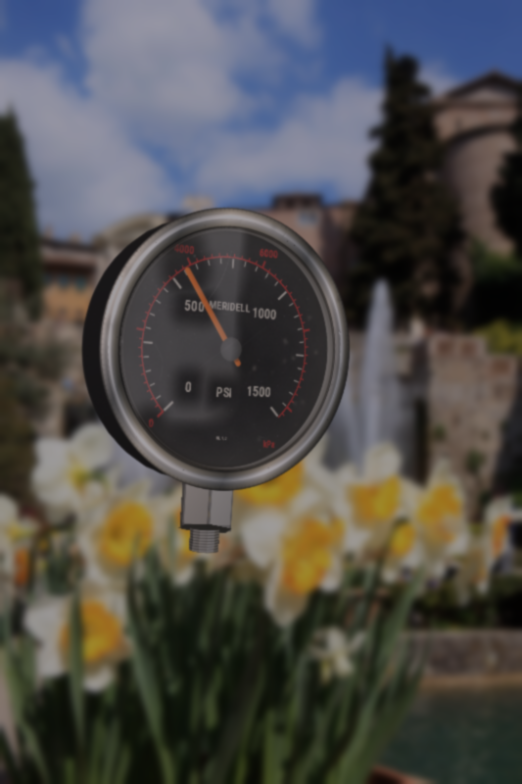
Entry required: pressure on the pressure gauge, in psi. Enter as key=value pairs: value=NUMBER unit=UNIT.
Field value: value=550 unit=psi
